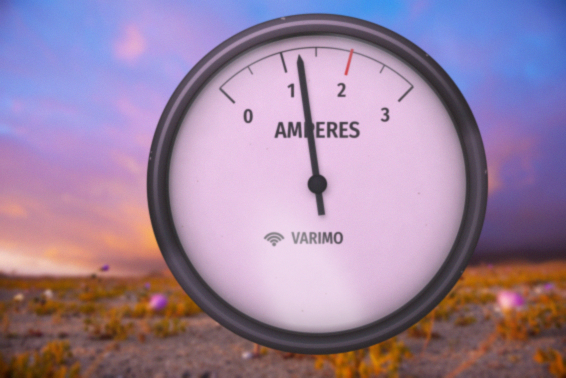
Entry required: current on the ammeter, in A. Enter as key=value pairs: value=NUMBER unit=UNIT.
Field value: value=1.25 unit=A
